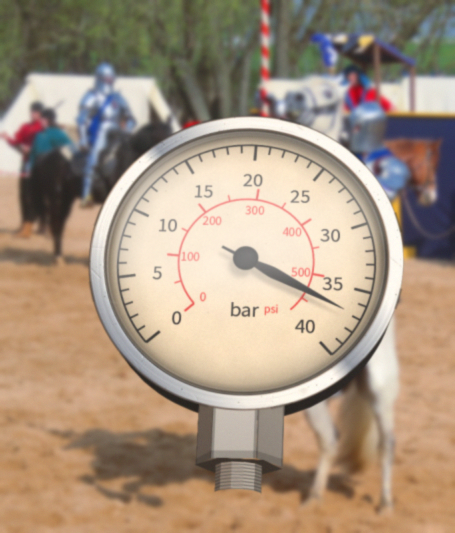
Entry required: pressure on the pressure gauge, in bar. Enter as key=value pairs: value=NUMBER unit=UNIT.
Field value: value=37 unit=bar
